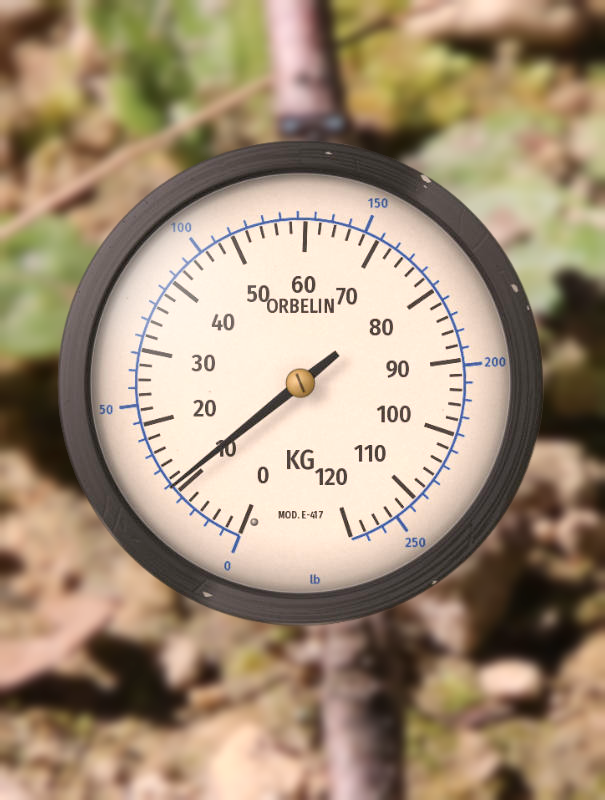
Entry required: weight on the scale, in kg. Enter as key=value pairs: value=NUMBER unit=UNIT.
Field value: value=11 unit=kg
